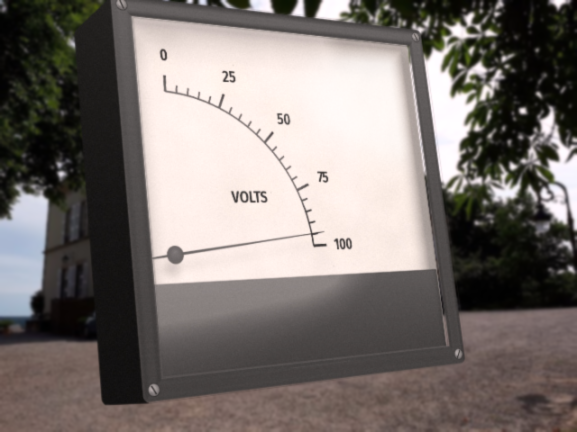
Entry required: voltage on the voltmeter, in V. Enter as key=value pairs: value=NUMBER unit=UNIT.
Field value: value=95 unit=V
